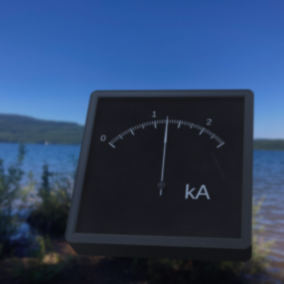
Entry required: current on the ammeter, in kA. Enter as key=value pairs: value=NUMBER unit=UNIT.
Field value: value=1.25 unit=kA
